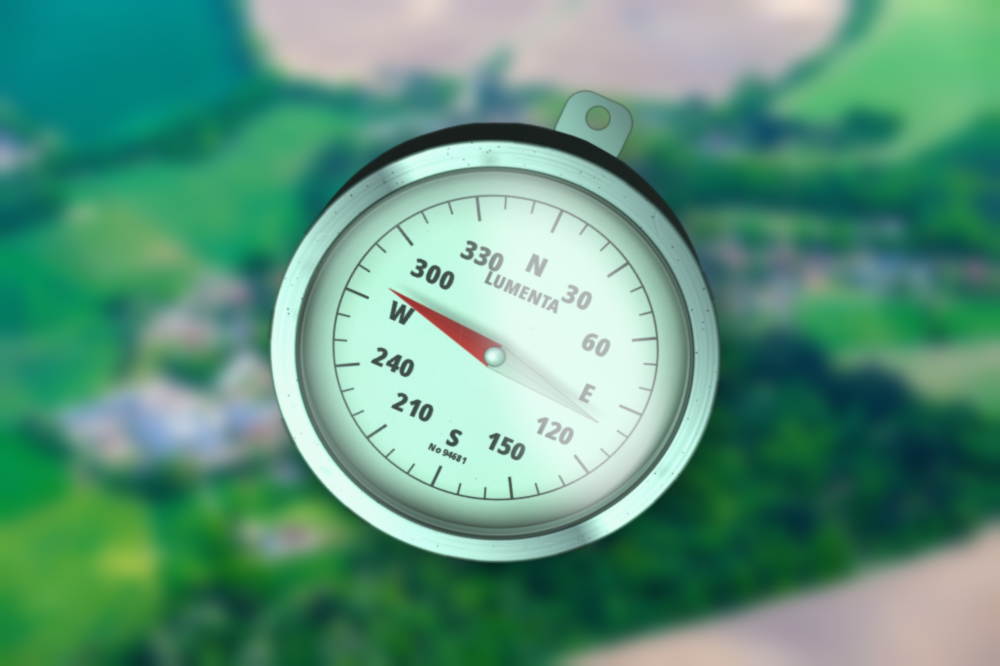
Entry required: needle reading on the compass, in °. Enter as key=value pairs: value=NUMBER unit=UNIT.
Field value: value=280 unit=°
